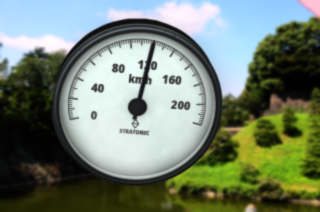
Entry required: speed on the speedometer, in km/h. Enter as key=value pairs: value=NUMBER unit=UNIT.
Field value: value=120 unit=km/h
